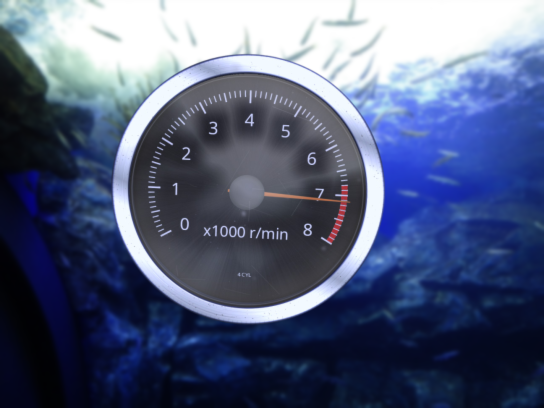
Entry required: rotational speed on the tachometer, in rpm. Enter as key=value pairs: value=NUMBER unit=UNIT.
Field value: value=7100 unit=rpm
